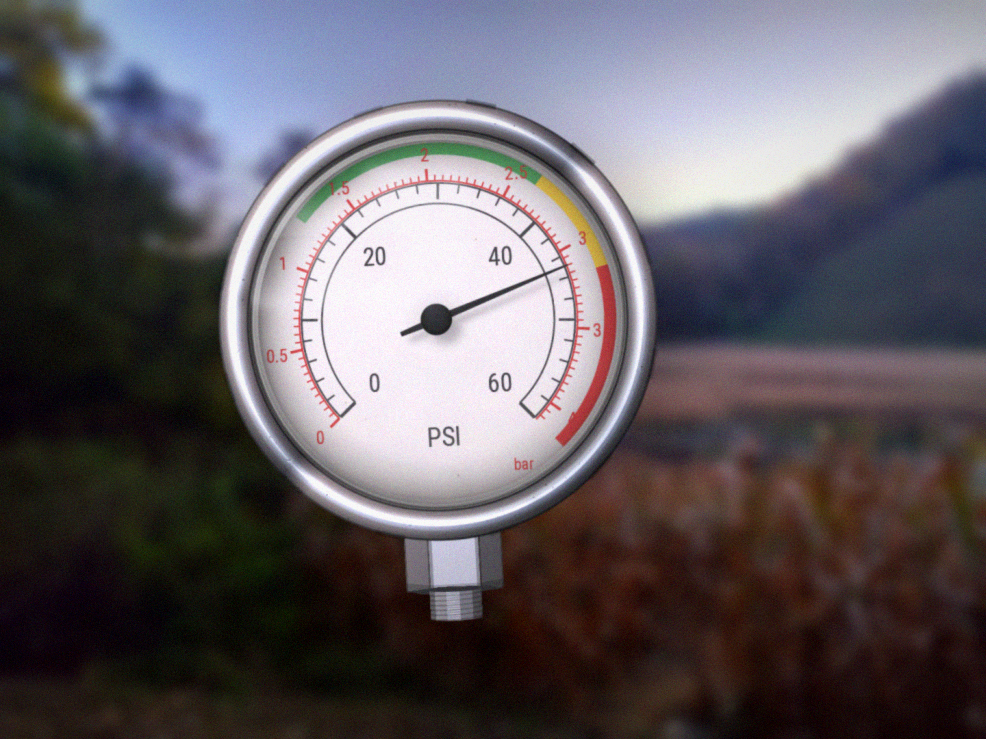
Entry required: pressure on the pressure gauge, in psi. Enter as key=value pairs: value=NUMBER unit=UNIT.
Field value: value=45 unit=psi
